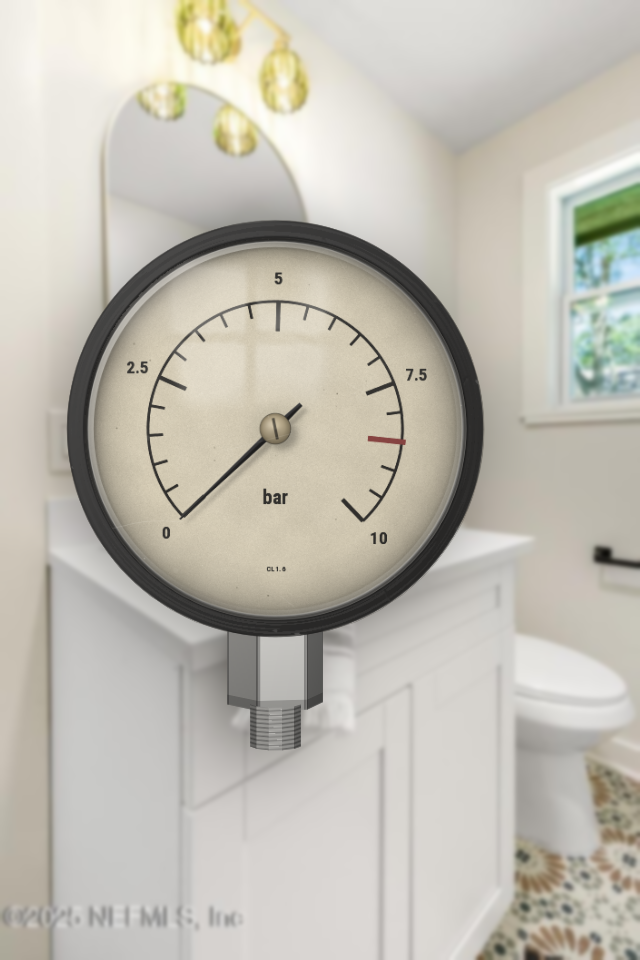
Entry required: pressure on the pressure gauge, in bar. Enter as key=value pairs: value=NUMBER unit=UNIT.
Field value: value=0 unit=bar
